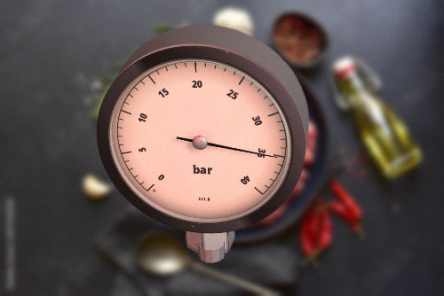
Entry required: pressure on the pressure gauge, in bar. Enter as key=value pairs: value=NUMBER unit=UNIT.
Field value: value=35 unit=bar
